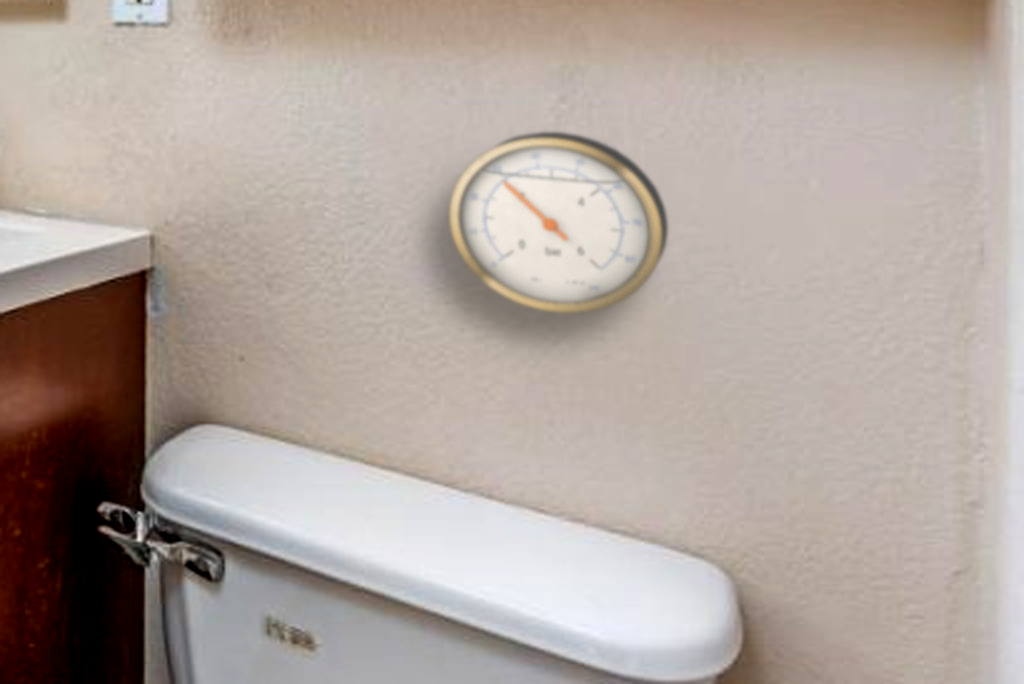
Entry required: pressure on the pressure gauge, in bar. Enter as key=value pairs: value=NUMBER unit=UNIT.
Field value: value=2 unit=bar
